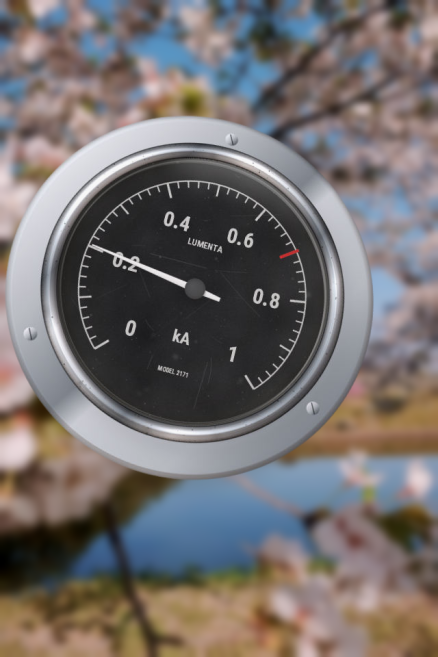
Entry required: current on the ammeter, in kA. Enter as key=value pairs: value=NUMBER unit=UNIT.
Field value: value=0.2 unit=kA
